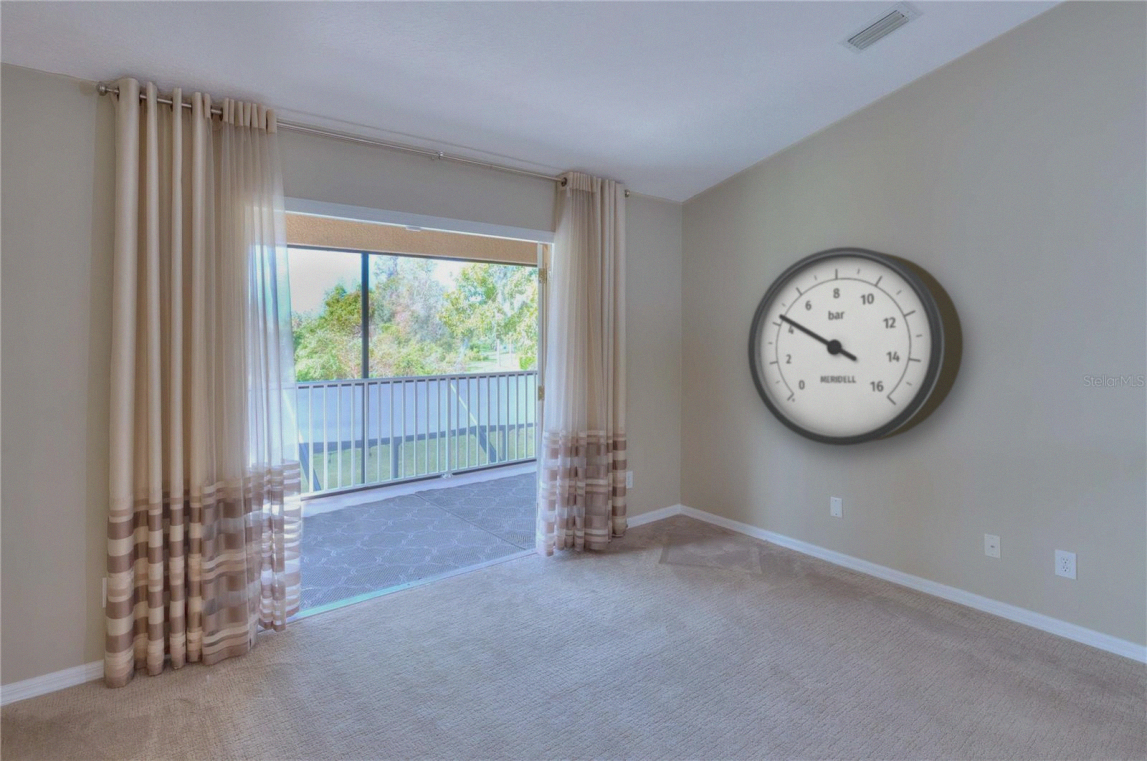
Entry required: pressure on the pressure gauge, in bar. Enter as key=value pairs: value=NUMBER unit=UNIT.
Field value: value=4.5 unit=bar
